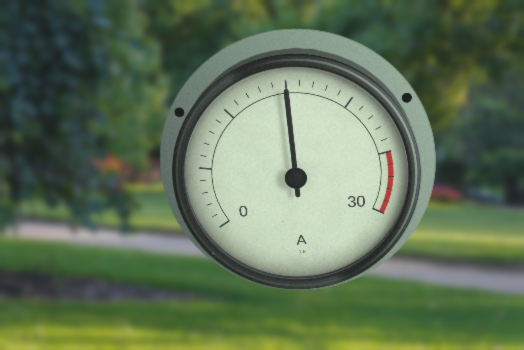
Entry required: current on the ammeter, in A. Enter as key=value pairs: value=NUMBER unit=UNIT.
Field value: value=15 unit=A
